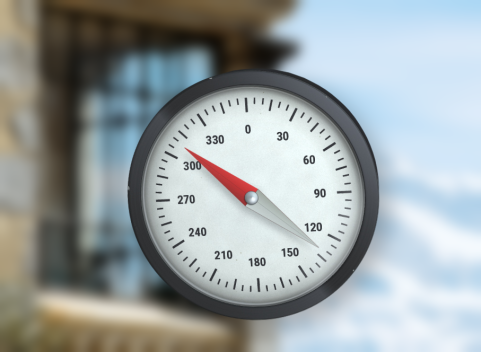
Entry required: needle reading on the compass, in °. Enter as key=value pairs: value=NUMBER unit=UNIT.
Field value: value=310 unit=°
